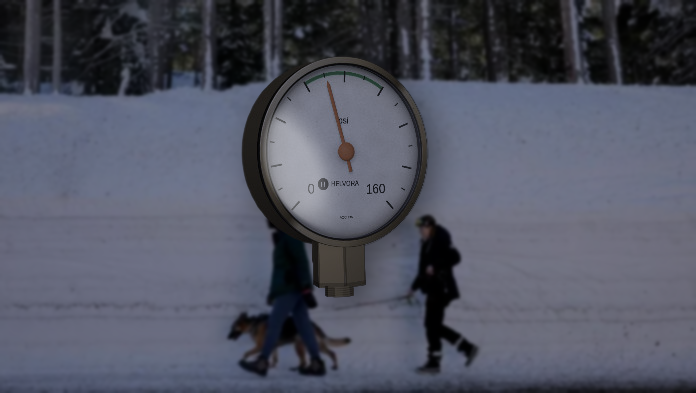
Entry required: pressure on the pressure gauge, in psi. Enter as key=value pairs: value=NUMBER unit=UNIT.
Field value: value=70 unit=psi
